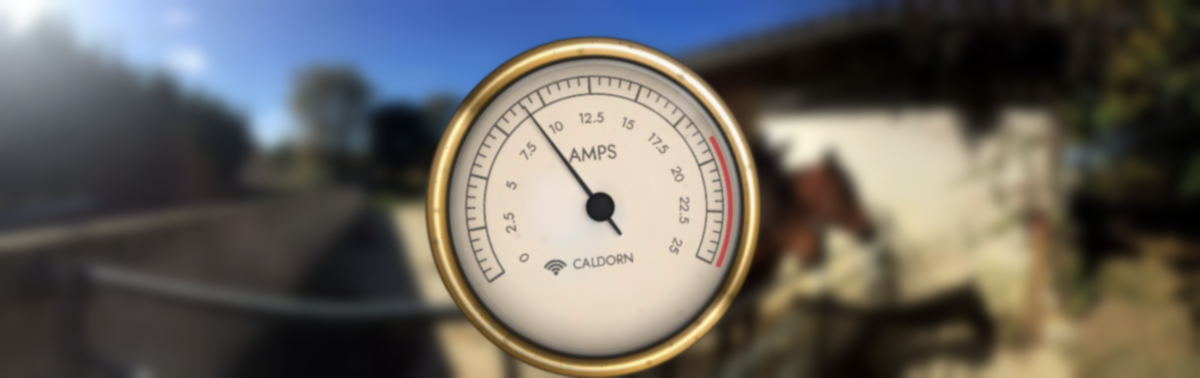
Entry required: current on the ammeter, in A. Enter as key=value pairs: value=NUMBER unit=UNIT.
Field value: value=9 unit=A
